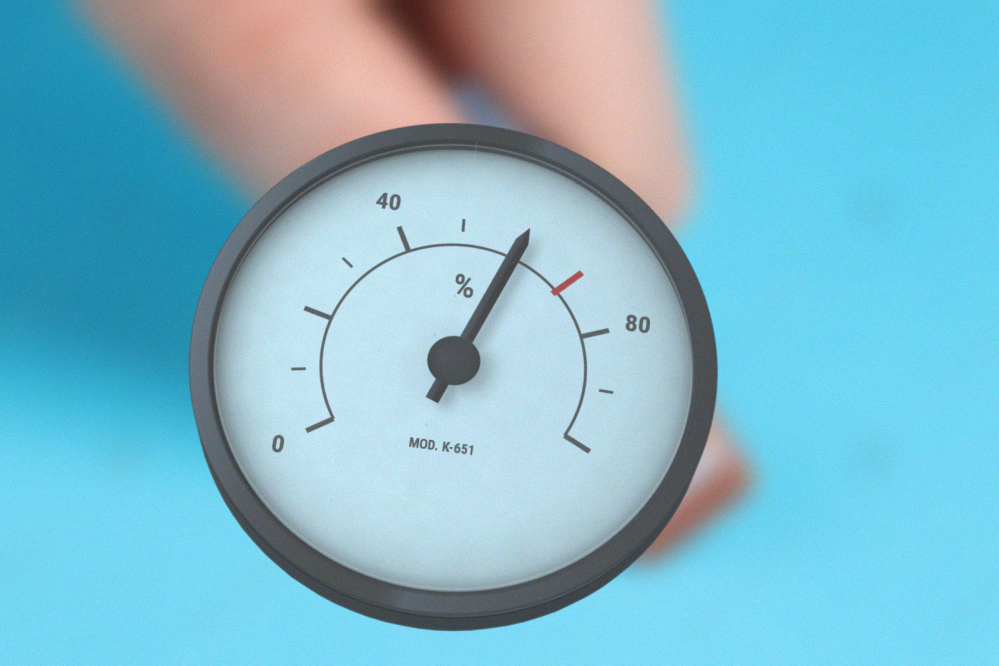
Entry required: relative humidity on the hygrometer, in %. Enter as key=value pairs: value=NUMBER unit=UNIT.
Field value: value=60 unit=%
